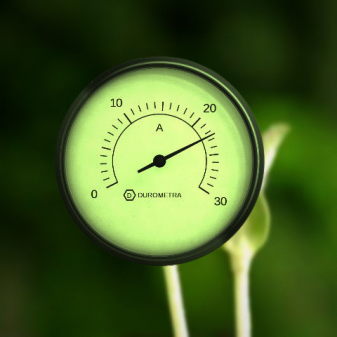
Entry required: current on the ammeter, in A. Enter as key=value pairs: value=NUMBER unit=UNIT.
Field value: value=22.5 unit=A
